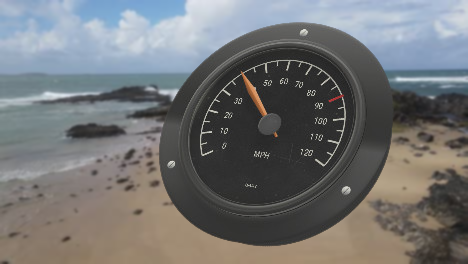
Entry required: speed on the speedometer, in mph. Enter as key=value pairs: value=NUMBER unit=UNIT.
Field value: value=40 unit=mph
